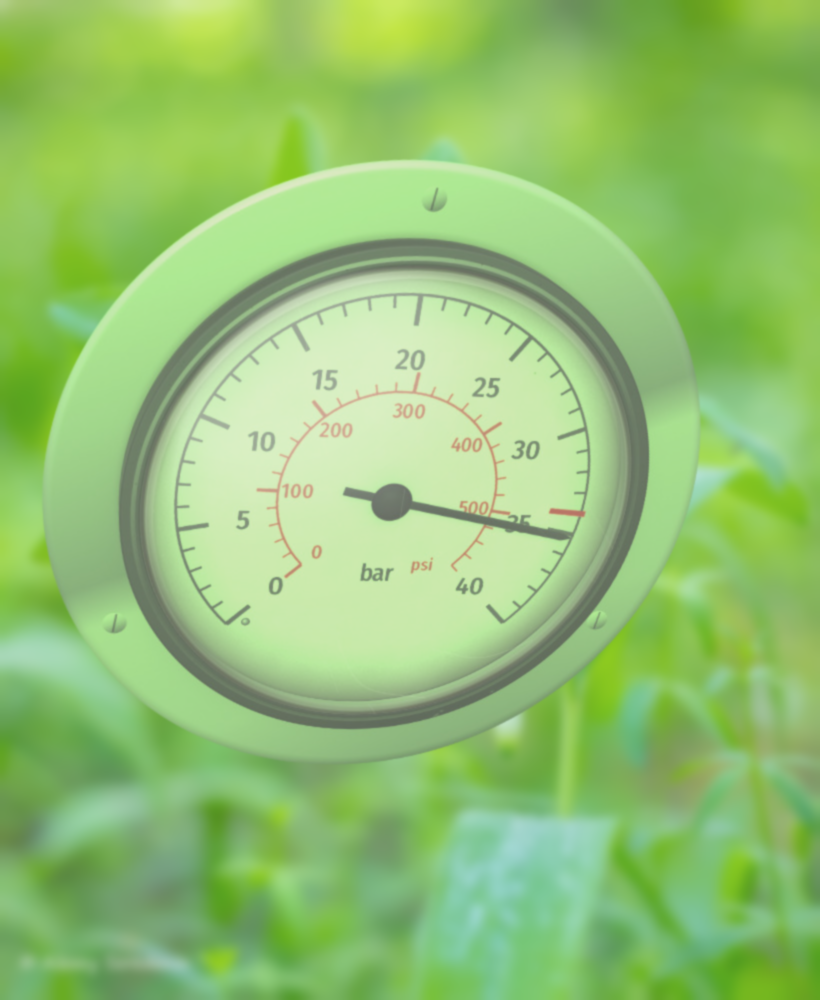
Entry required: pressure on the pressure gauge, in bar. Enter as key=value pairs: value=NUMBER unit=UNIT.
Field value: value=35 unit=bar
